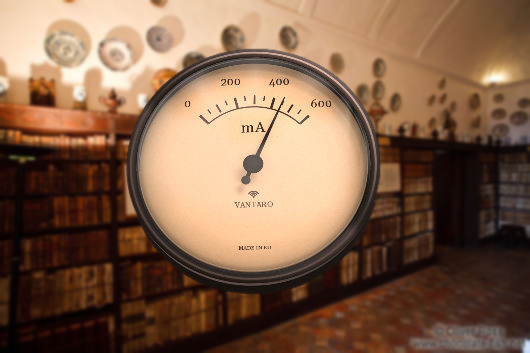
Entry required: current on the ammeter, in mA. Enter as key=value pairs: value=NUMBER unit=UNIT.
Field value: value=450 unit=mA
